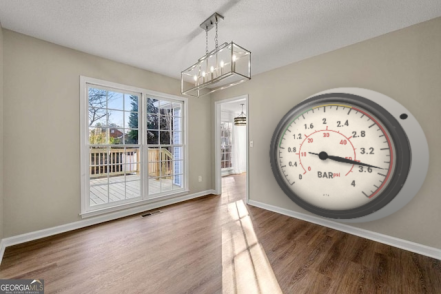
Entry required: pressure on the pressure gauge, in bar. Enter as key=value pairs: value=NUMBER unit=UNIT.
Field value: value=3.5 unit=bar
